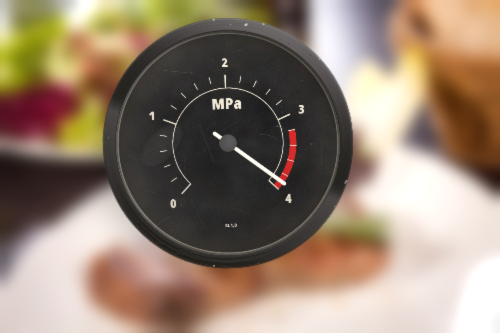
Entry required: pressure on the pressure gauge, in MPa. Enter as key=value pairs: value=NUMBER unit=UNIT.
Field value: value=3.9 unit=MPa
